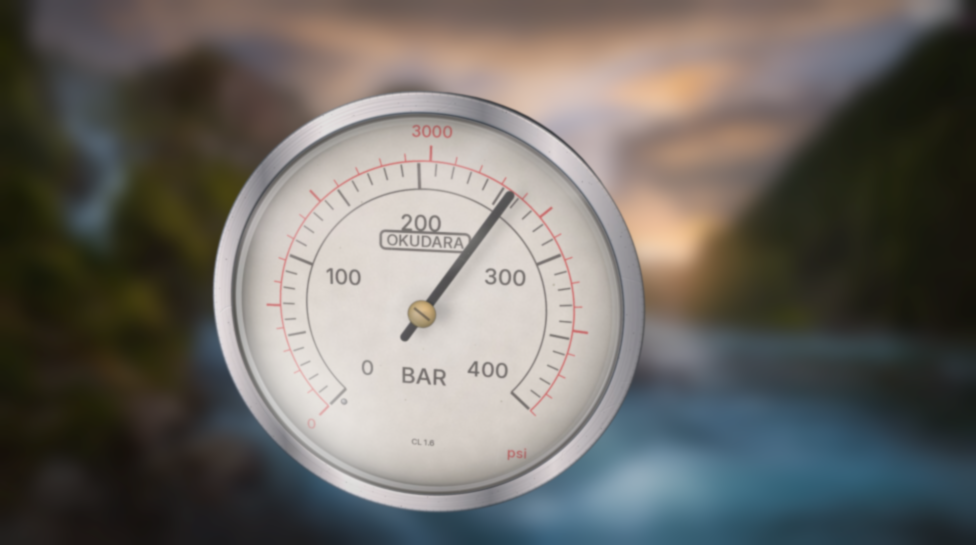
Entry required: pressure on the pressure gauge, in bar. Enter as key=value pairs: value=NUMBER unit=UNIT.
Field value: value=255 unit=bar
